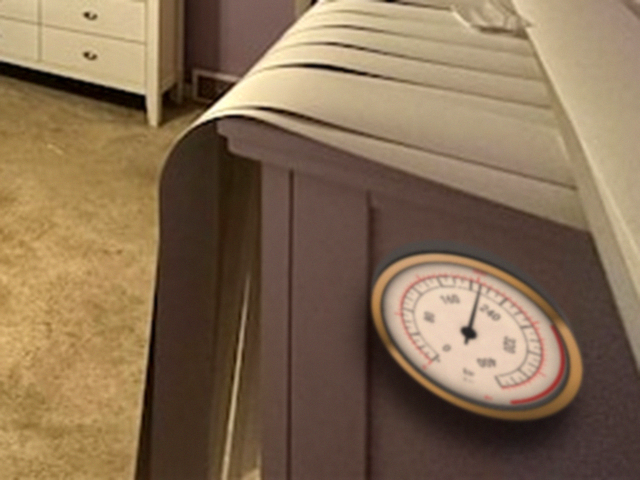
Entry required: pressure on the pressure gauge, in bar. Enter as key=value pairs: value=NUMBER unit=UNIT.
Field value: value=210 unit=bar
